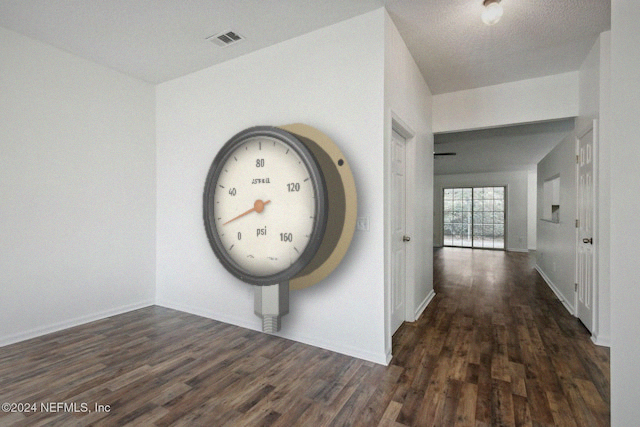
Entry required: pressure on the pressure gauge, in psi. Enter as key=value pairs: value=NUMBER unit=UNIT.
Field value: value=15 unit=psi
